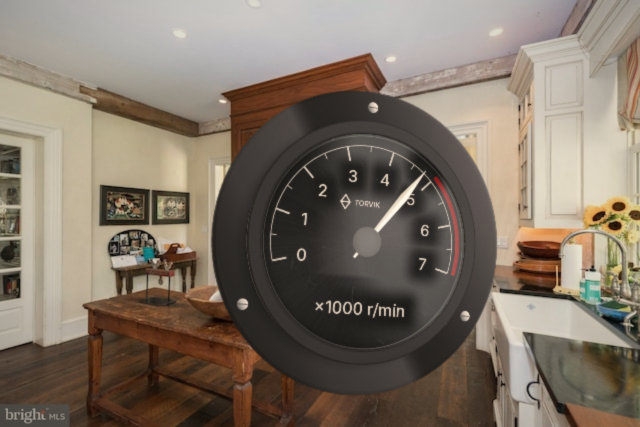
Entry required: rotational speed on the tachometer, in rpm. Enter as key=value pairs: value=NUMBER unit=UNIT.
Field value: value=4750 unit=rpm
